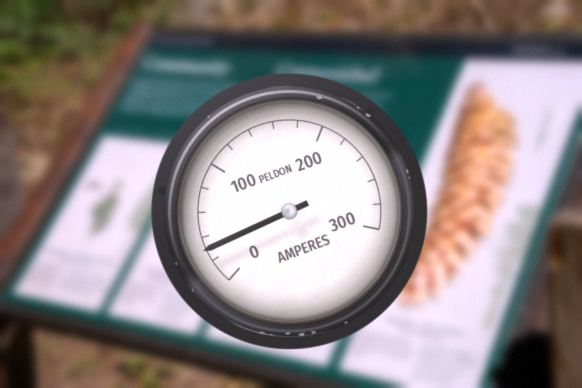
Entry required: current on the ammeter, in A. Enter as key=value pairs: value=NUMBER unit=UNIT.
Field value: value=30 unit=A
